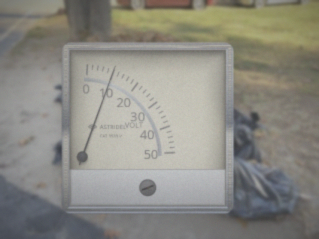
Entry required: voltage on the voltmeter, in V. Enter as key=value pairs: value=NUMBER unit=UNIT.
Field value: value=10 unit=V
